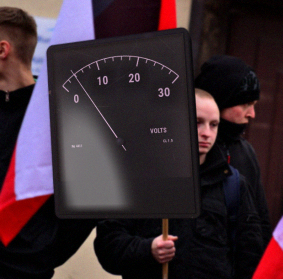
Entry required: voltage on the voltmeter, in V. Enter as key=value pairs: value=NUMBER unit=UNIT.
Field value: value=4 unit=V
